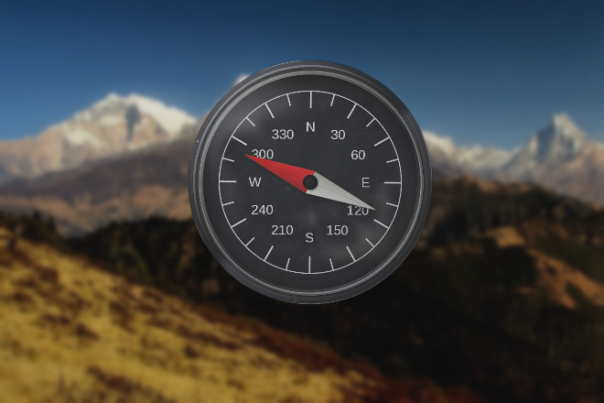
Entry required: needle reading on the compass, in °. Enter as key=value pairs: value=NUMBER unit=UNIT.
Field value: value=292.5 unit=°
